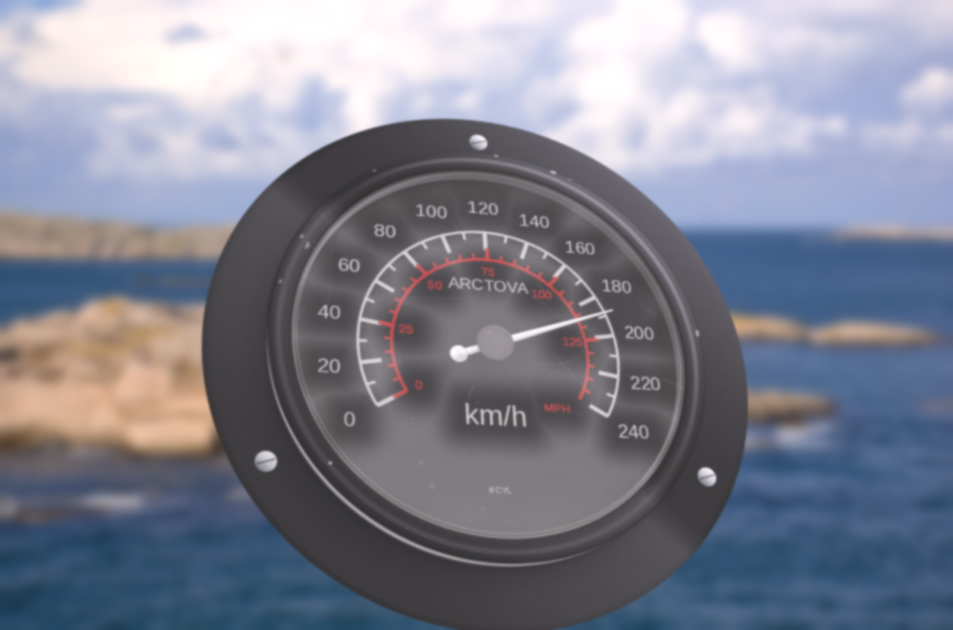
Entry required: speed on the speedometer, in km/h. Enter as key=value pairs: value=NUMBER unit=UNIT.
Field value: value=190 unit=km/h
